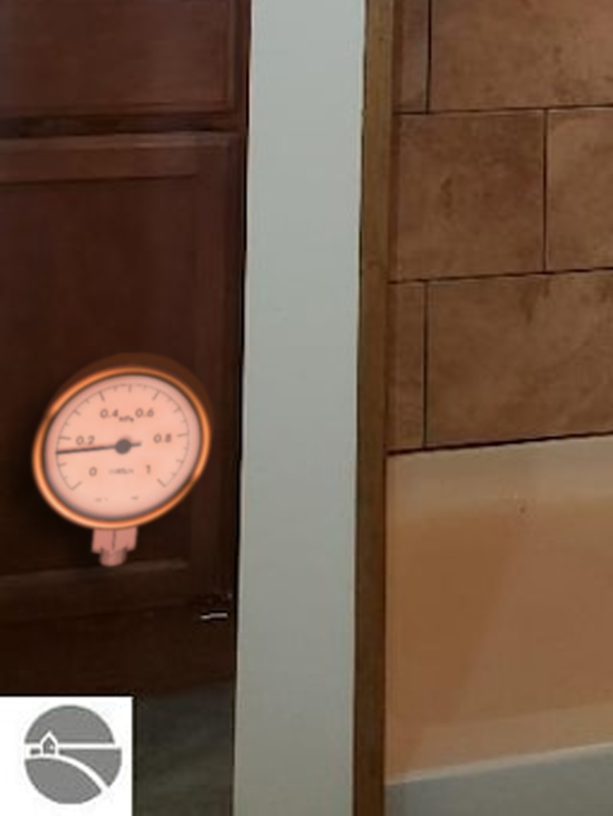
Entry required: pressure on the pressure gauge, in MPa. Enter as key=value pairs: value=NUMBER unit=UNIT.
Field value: value=0.15 unit=MPa
